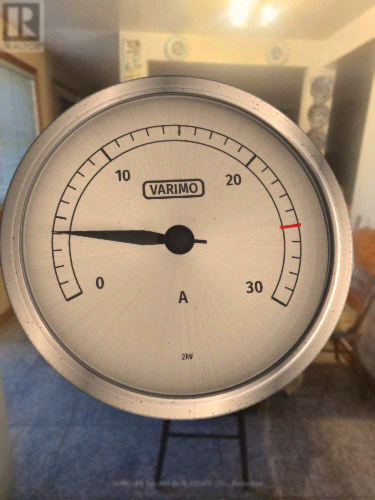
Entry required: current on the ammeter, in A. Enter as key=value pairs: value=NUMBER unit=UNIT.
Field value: value=4 unit=A
